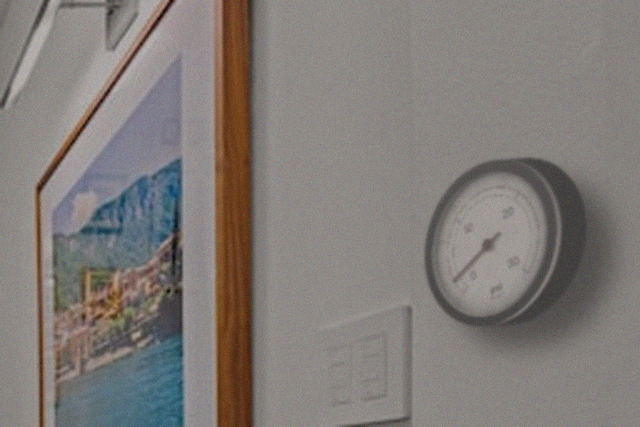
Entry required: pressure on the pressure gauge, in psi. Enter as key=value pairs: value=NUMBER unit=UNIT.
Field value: value=2 unit=psi
